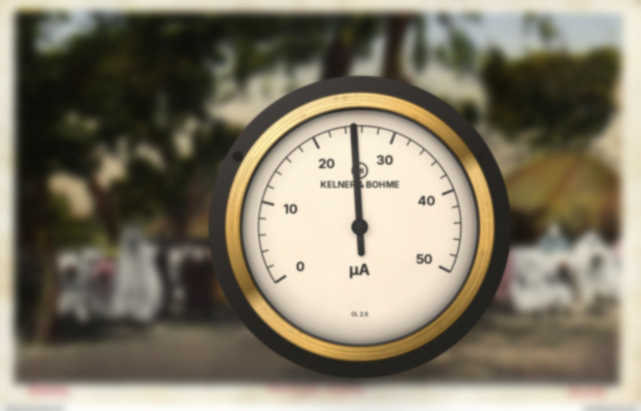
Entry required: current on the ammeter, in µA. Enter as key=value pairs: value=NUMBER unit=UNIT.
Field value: value=25 unit=µA
